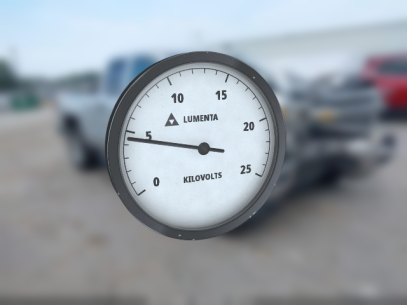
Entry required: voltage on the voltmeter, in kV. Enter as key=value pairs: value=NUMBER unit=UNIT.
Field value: value=4.5 unit=kV
